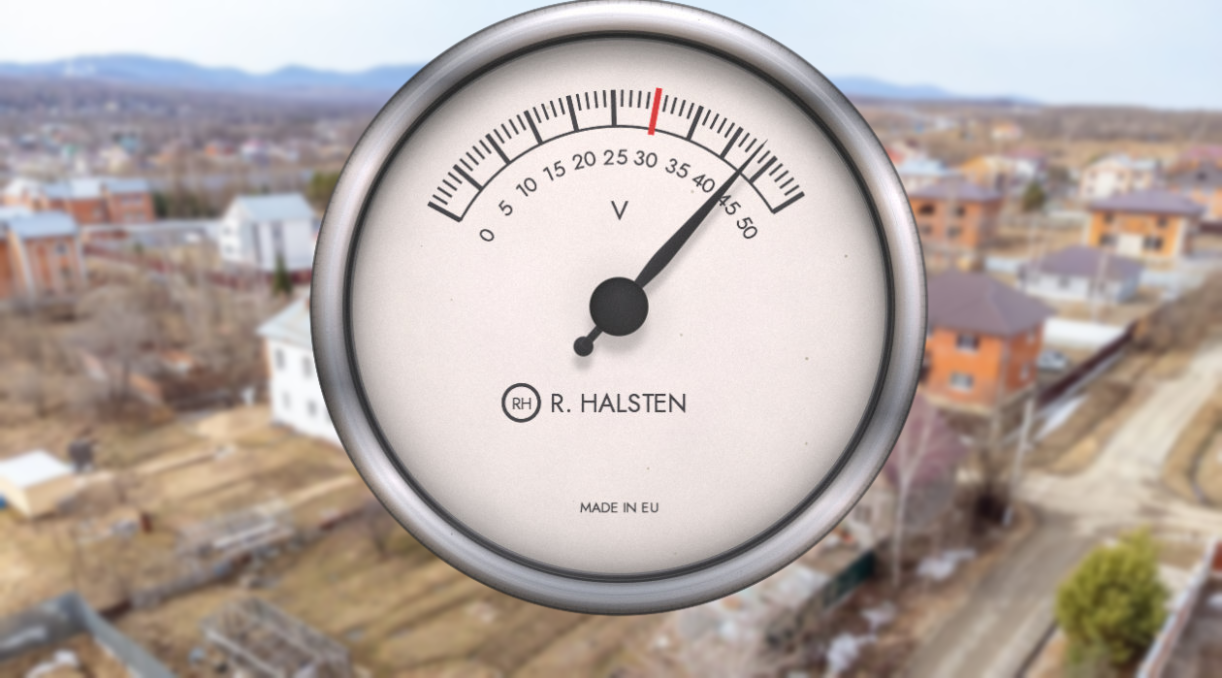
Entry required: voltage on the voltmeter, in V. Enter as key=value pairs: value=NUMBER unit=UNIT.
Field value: value=43 unit=V
